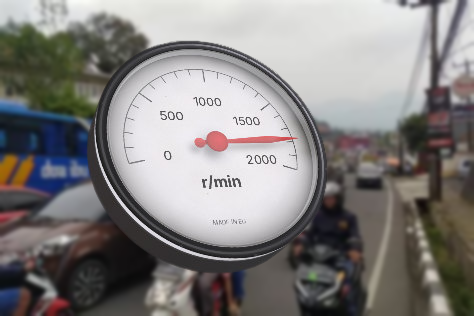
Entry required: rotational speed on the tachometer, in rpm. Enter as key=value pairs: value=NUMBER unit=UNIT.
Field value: value=1800 unit=rpm
